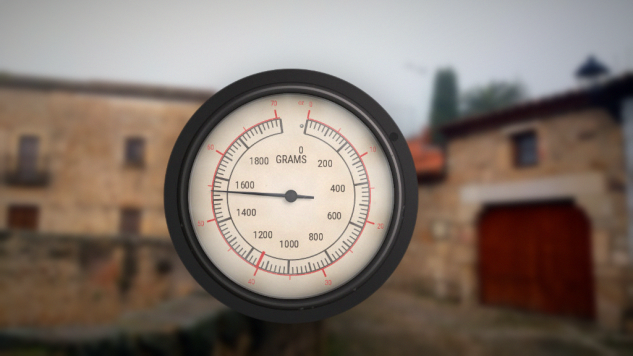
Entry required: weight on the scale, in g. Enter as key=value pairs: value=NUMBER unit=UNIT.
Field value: value=1540 unit=g
